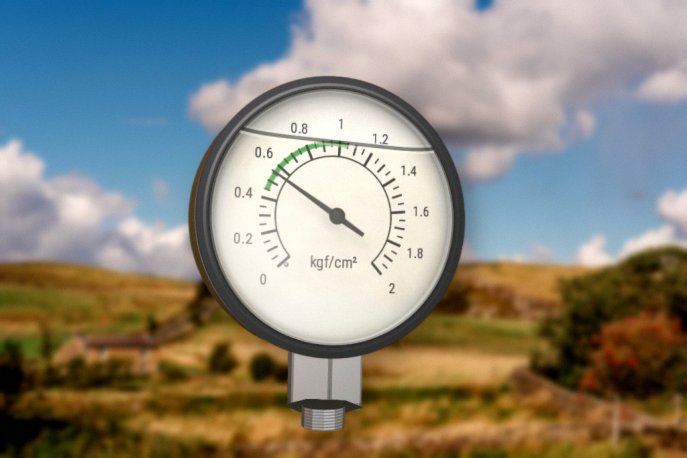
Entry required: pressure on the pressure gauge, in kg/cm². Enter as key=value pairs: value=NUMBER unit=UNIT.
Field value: value=0.55 unit=kg/cm²
